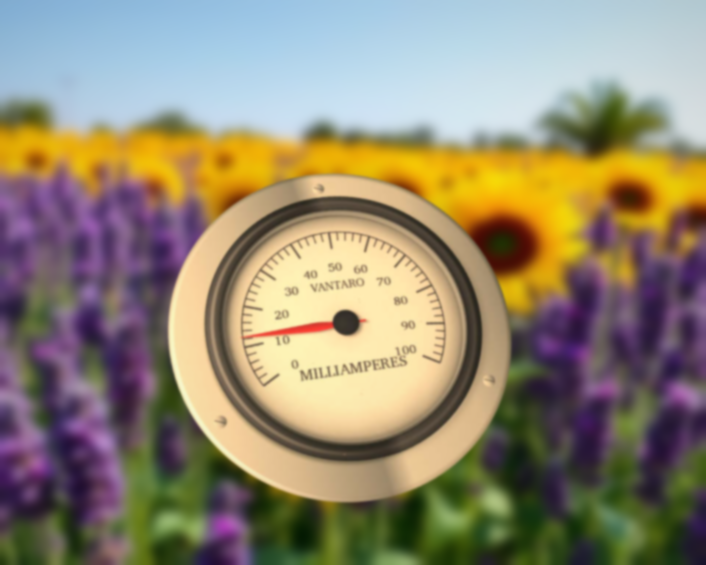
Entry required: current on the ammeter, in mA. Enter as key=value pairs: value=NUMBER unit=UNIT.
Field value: value=12 unit=mA
